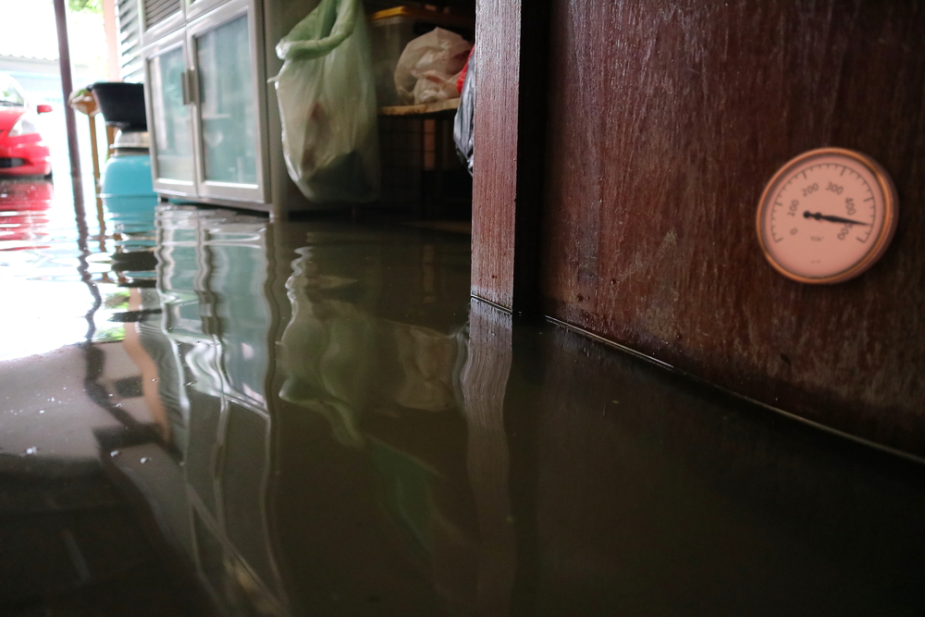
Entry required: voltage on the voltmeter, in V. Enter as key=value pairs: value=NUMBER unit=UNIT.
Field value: value=460 unit=V
